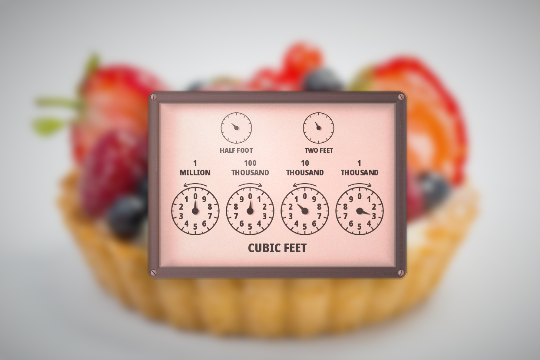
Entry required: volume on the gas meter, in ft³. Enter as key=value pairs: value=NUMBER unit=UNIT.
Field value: value=1300 unit=ft³
